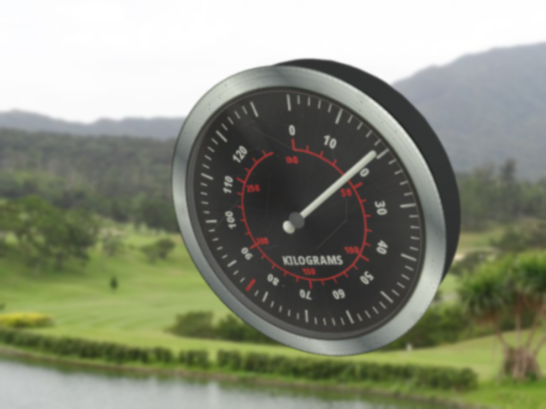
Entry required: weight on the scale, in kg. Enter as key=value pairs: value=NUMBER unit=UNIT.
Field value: value=19 unit=kg
